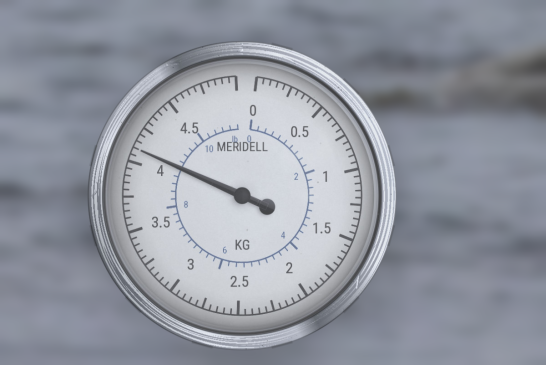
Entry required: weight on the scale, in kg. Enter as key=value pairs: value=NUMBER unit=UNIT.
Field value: value=4.1 unit=kg
